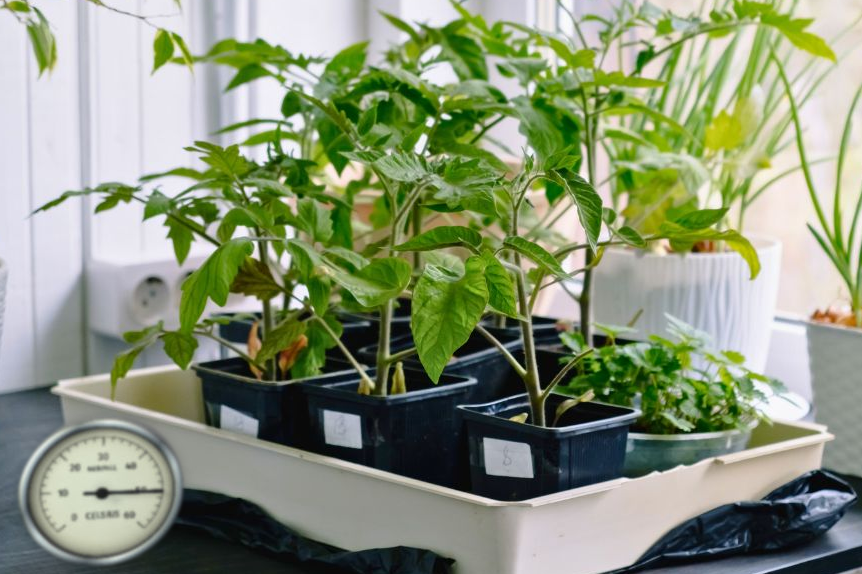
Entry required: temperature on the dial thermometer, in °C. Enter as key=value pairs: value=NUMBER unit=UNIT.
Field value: value=50 unit=°C
